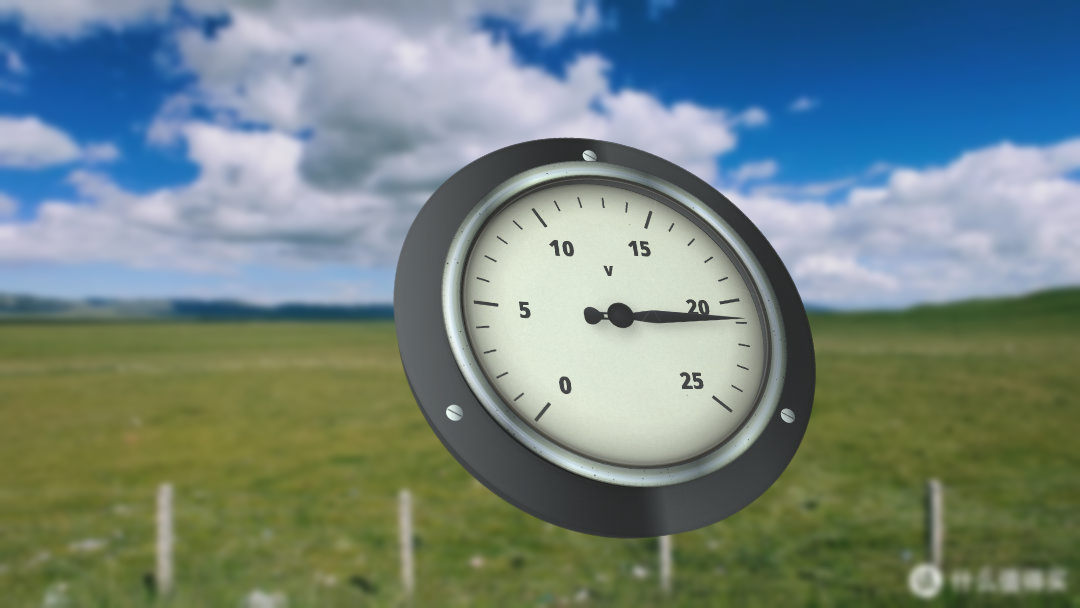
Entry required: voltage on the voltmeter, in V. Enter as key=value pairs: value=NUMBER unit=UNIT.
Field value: value=21 unit=V
